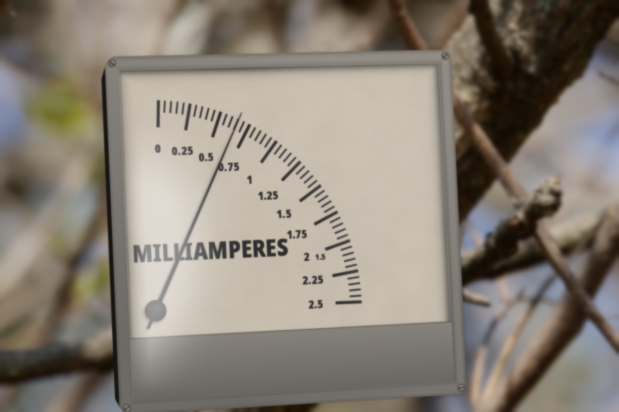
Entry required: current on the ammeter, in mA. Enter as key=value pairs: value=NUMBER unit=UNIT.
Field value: value=0.65 unit=mA
